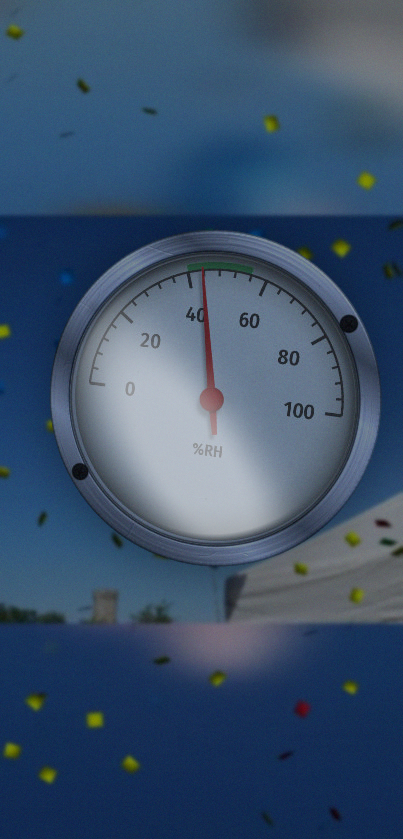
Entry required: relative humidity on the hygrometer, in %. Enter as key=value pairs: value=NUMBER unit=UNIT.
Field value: value=44 unit=%
